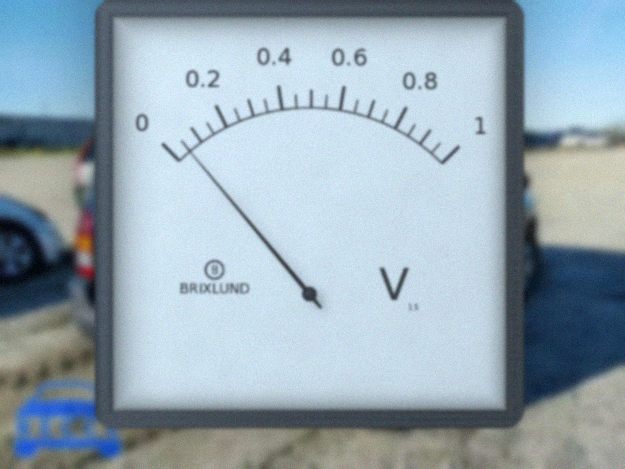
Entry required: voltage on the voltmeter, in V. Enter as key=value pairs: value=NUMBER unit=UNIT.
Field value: value=0.05 unit=V
